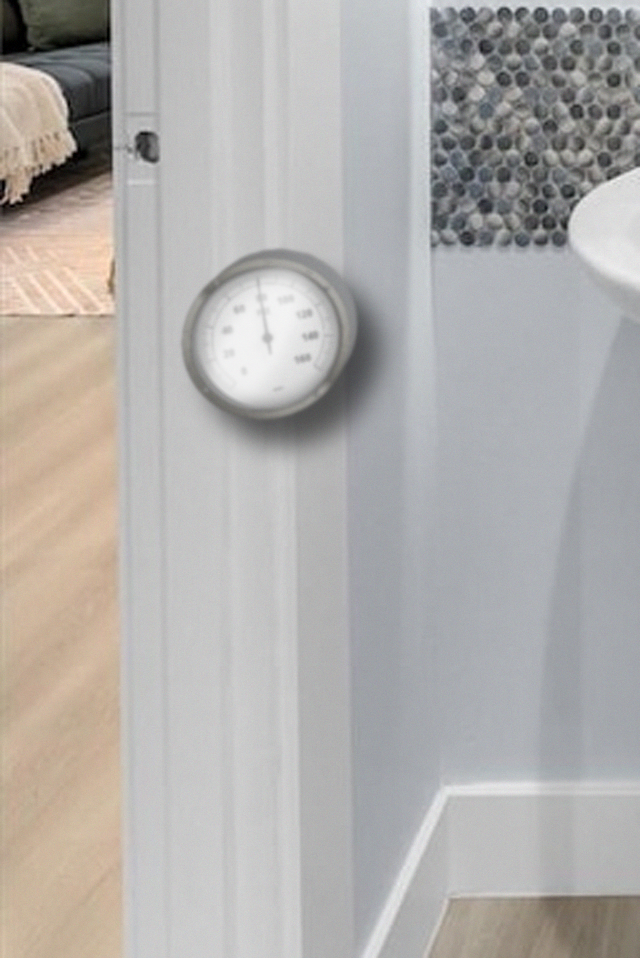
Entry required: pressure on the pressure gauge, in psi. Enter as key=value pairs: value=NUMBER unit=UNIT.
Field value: value=80 unit=psi
